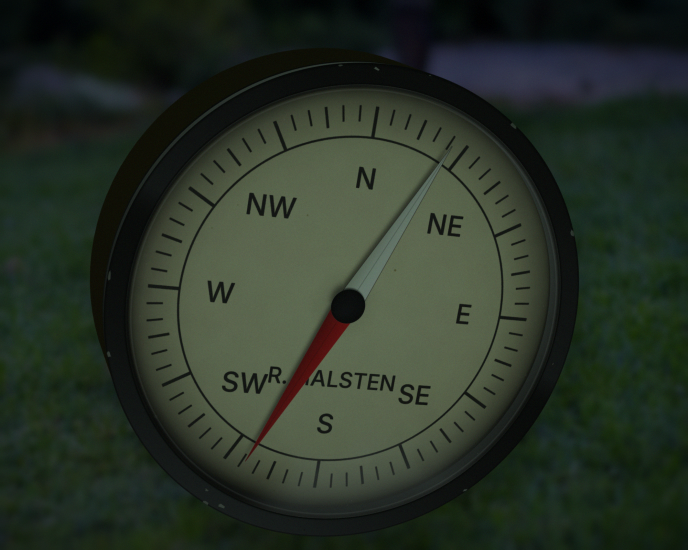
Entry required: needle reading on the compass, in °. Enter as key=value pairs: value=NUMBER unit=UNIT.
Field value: value=205 unit=°
